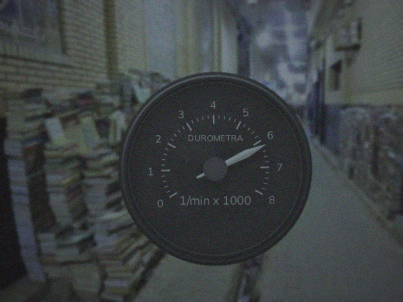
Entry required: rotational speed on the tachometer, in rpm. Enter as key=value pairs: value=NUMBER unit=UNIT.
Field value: value=6200 unit=rpm
